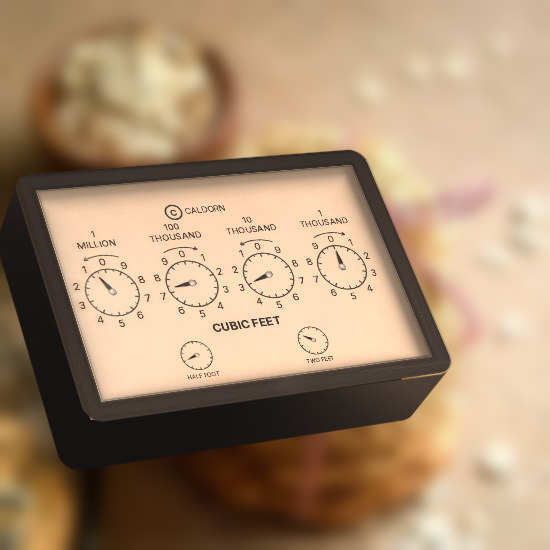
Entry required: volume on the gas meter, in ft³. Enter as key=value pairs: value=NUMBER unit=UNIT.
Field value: value=73000 unit=ft³
